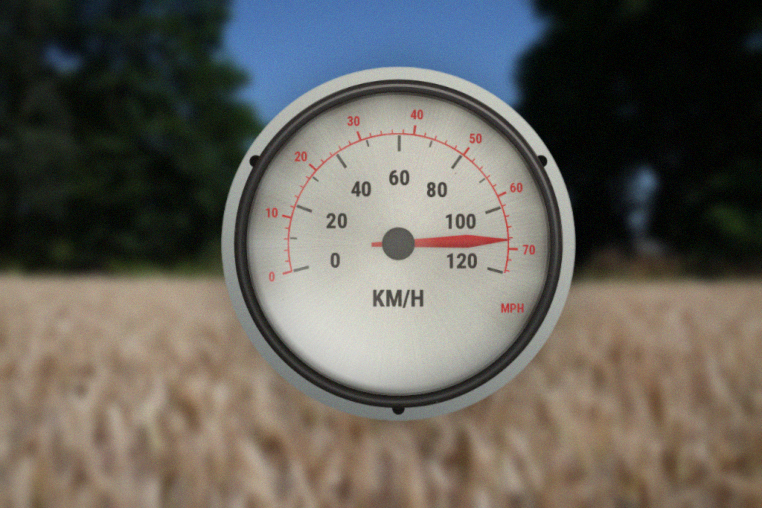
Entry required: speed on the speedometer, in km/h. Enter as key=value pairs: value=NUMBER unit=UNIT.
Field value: value=110 unit=km/h
